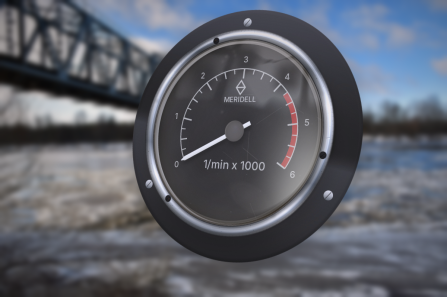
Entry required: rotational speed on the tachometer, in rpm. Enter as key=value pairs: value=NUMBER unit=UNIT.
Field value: value=0 unit=rpm
